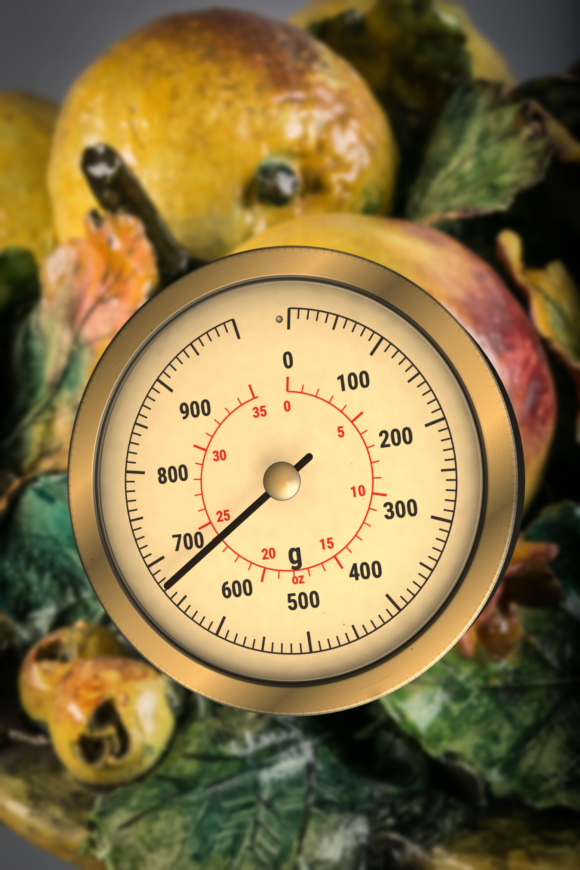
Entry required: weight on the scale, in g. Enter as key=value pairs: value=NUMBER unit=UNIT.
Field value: value=670 unit=g
